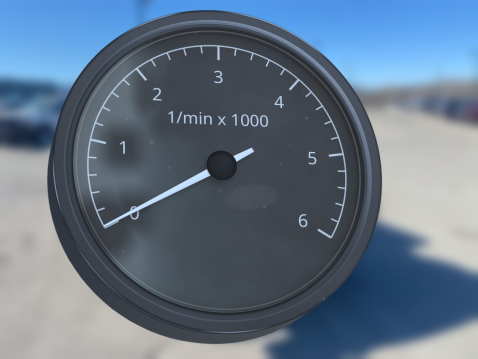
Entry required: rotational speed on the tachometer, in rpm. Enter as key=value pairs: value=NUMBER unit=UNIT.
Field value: value=0 unit=rpm
